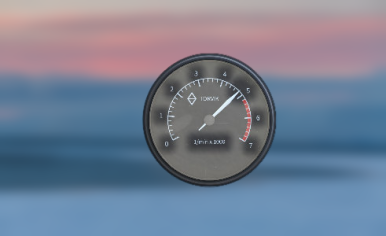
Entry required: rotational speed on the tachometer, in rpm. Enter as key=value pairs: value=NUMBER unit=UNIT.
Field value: value=4800 unit=rpm
